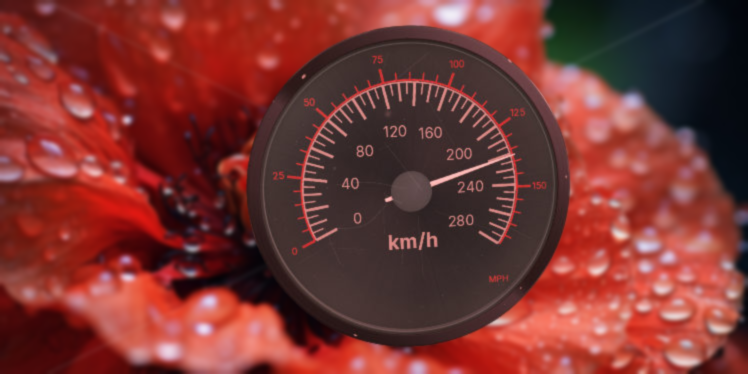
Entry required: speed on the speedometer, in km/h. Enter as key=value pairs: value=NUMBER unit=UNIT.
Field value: value=220 unit=km/h
